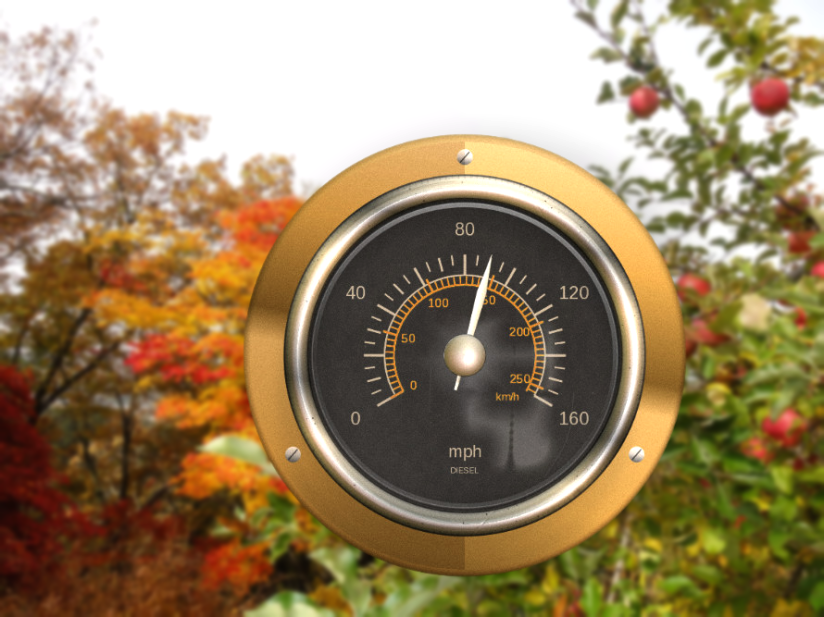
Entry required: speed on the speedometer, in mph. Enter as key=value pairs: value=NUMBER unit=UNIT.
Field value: value=90 unit=mph
